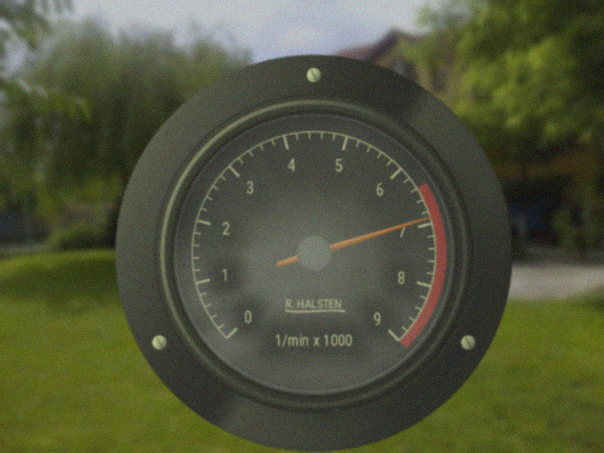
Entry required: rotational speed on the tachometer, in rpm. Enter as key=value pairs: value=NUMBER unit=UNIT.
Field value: value=6900 unit=rpm
